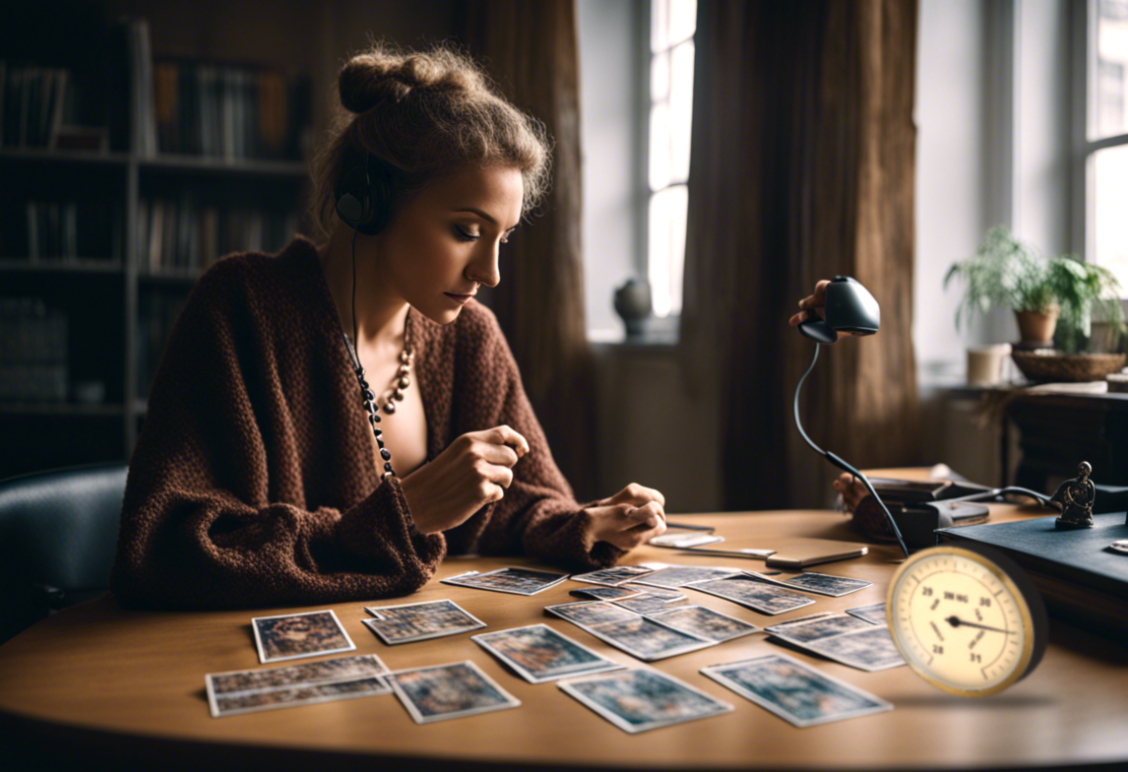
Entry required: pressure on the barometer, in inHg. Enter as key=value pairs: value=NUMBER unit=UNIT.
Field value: value=30.4 unit=inHg
